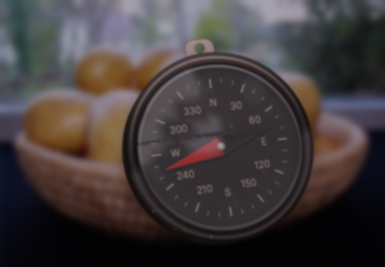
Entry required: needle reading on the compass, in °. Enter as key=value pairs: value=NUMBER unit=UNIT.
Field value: value=255 unit=°
